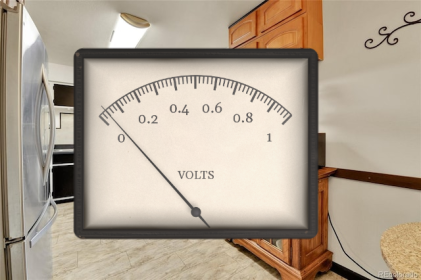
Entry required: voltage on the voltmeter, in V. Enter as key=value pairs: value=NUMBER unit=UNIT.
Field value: value=0.04 unit=V
